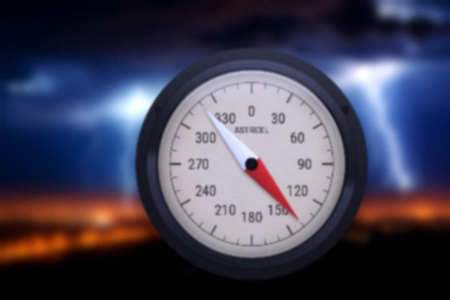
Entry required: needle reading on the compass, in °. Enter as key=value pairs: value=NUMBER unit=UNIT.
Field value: value=140 unit=°
